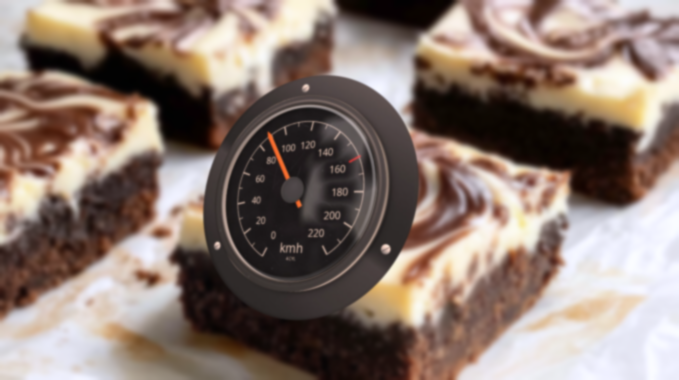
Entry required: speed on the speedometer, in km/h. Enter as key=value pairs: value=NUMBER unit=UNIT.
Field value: value=90 unit=km/h
